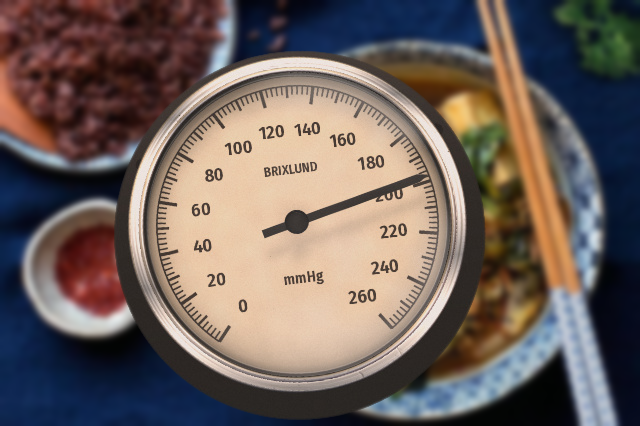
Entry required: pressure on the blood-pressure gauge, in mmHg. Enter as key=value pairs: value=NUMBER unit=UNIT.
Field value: value=198 unit=mmHg
